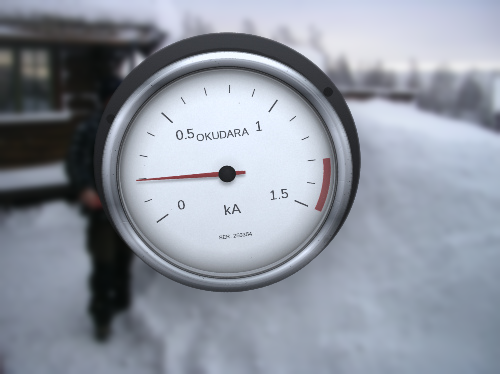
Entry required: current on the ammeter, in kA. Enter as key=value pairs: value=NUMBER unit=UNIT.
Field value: value=0.2 unit=kA
